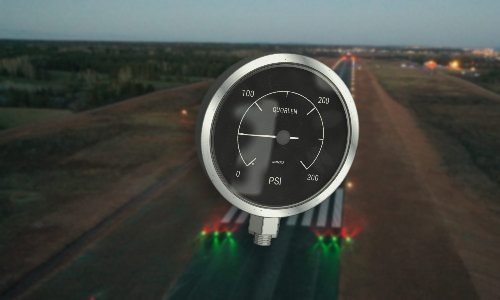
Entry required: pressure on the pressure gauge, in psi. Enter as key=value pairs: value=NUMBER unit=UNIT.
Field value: value=50 unit=psi
